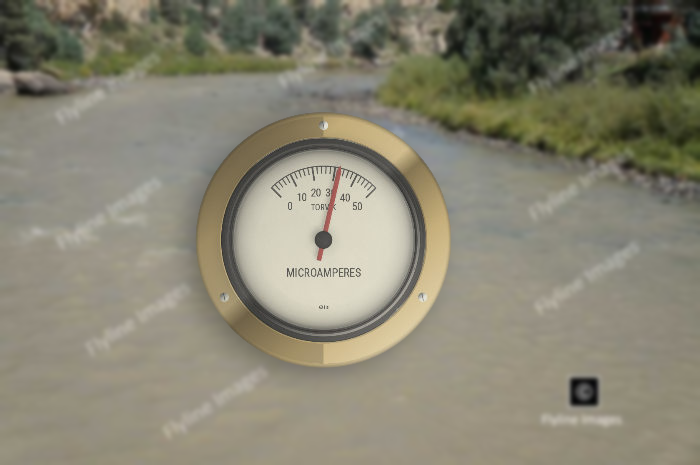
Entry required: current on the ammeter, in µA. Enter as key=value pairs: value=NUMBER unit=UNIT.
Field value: value=32 unit=µA
